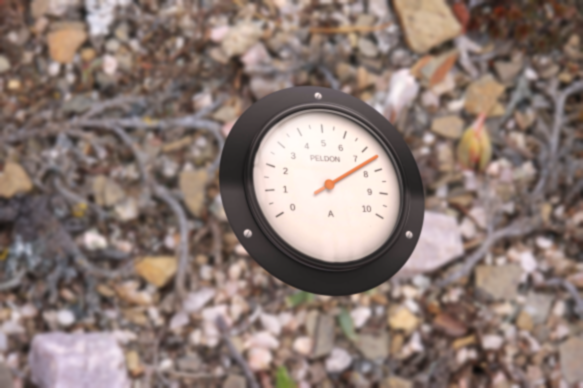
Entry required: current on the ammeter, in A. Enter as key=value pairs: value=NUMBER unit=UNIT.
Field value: value=7.5 unit=A
